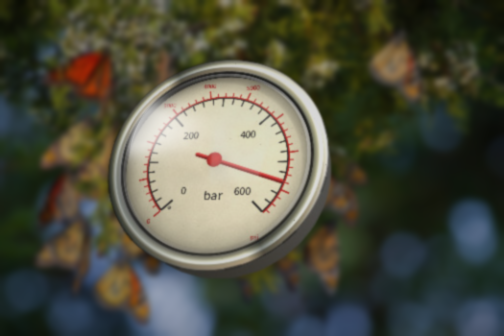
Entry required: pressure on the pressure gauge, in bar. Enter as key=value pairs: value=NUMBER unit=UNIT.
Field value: value=540 unit=bar
